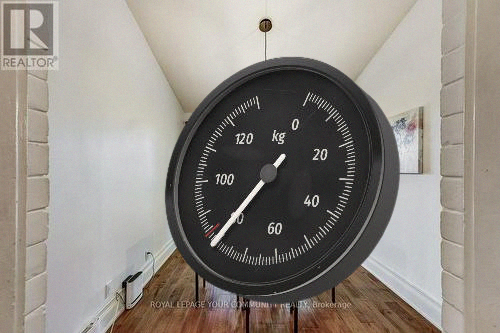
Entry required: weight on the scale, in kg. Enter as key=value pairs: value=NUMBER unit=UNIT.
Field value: value=80 unit=kg
